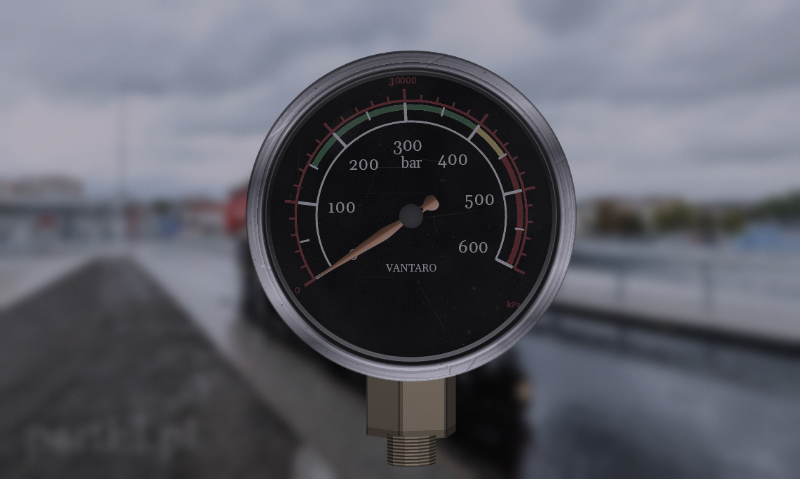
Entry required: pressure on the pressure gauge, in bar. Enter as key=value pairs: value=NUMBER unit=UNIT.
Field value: value=0 unit=bar
